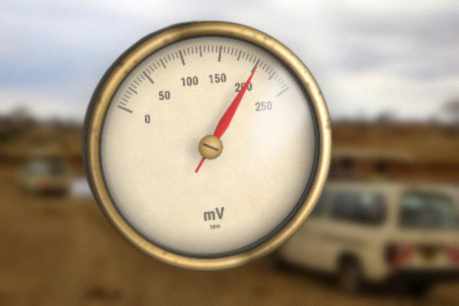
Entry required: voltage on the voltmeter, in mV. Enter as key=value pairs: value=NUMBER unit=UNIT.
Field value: value=200 unit=mV
